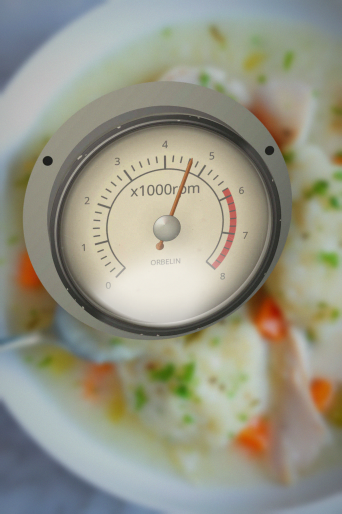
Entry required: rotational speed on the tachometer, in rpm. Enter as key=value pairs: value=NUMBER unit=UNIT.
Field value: value=4600 unit=rpm
